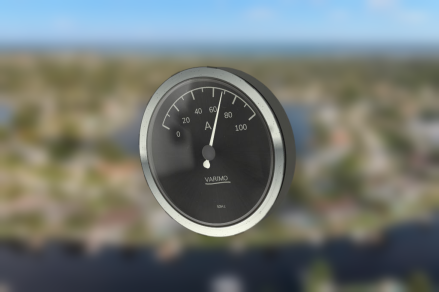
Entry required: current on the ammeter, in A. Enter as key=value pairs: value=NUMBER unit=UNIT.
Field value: value=70 unit=A
